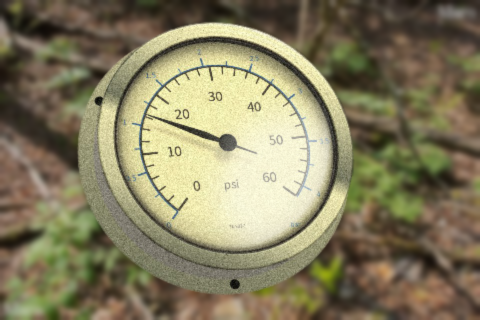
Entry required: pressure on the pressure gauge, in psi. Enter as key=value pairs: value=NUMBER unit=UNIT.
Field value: value=16 unit=psi
